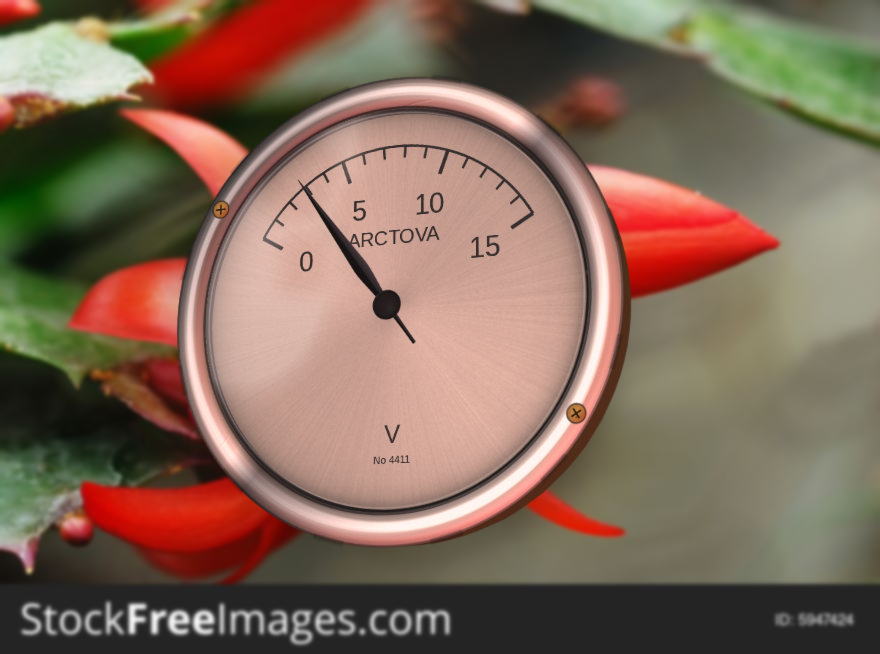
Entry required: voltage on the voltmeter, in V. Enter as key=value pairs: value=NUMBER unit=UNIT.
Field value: value=3 unit=V
